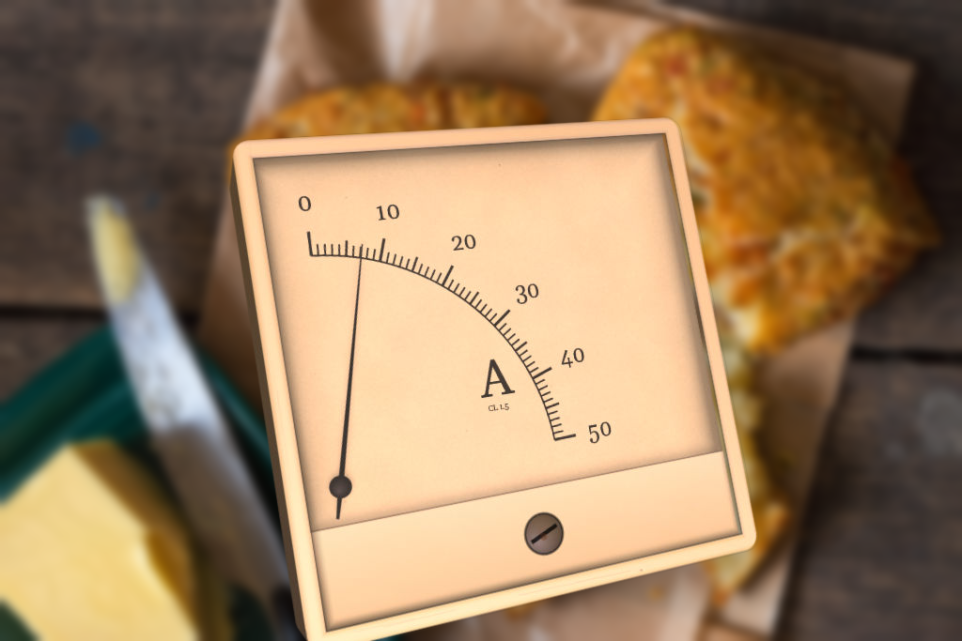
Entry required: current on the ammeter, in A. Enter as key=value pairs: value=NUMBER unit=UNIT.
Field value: value=7 unit=A
